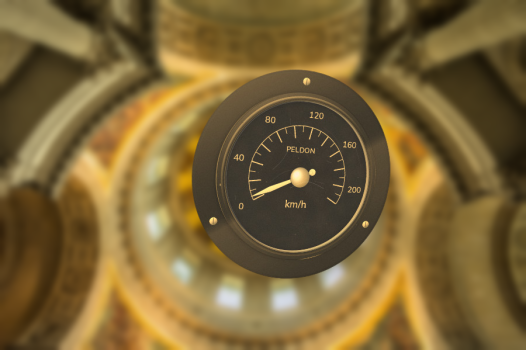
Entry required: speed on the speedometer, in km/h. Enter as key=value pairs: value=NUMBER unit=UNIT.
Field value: value=5 unit=km/h
